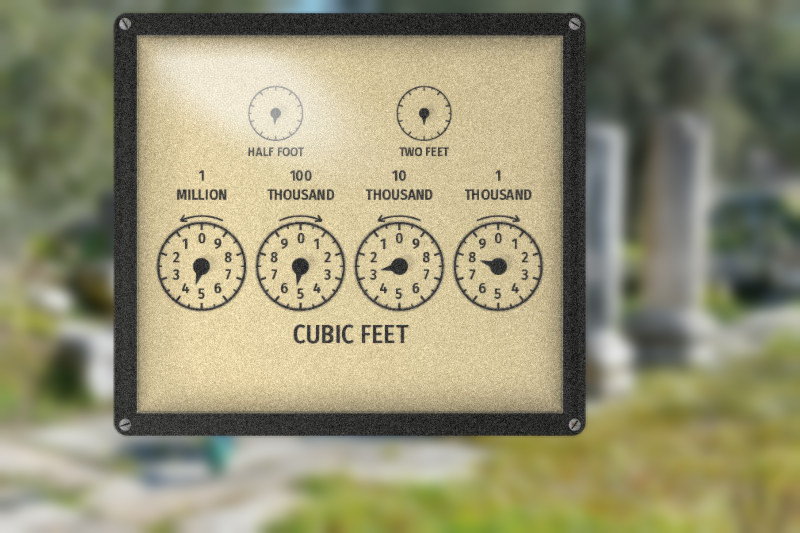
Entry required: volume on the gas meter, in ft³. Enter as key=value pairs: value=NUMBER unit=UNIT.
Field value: value=452800 unit=ft³
